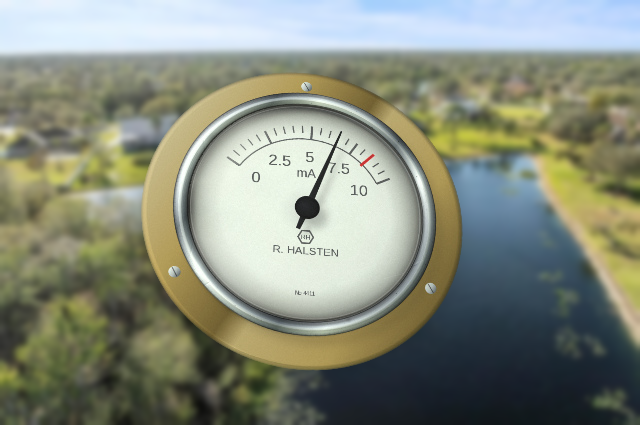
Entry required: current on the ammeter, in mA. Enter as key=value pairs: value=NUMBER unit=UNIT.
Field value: value=6.5 unit=mA
